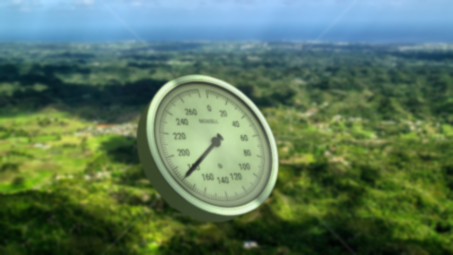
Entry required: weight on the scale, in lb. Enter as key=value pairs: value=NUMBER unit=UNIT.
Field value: value=180 unit=lb
